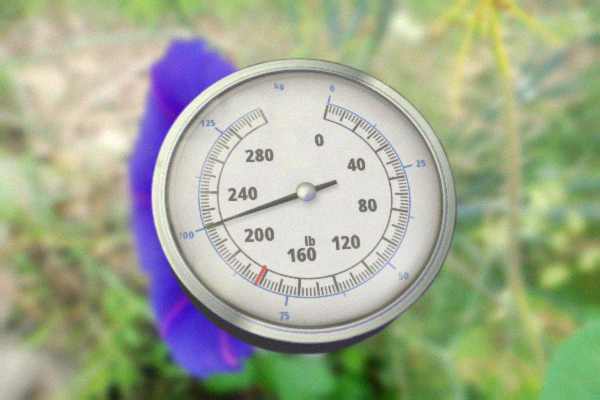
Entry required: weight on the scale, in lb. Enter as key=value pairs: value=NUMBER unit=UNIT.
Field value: value=220 unit=lb
